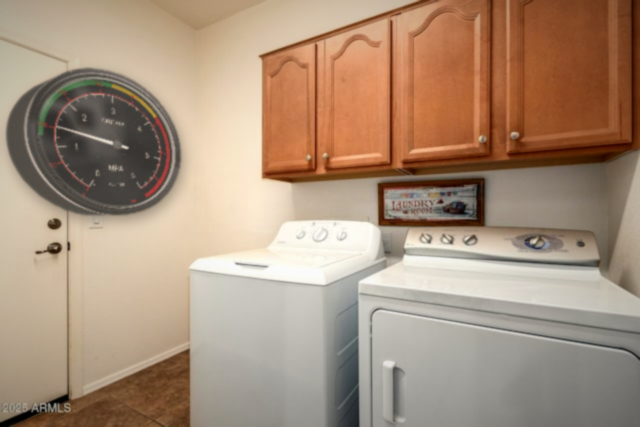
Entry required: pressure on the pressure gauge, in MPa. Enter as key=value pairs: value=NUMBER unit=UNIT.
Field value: value=1.4 unit=MPa
